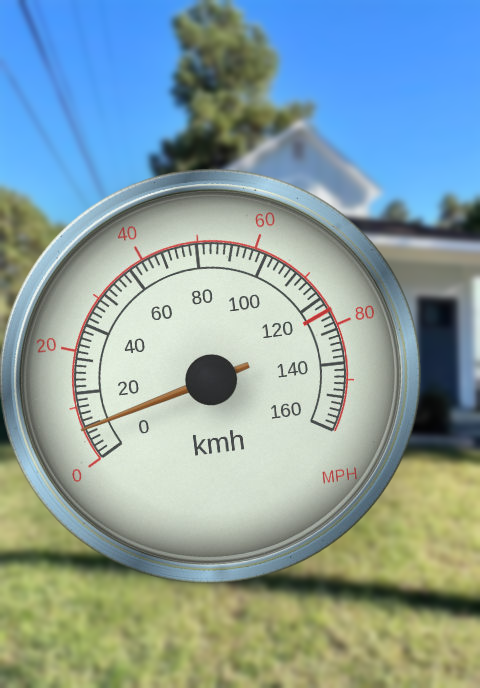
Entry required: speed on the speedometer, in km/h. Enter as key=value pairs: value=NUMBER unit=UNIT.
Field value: value=10 unit=km/h
